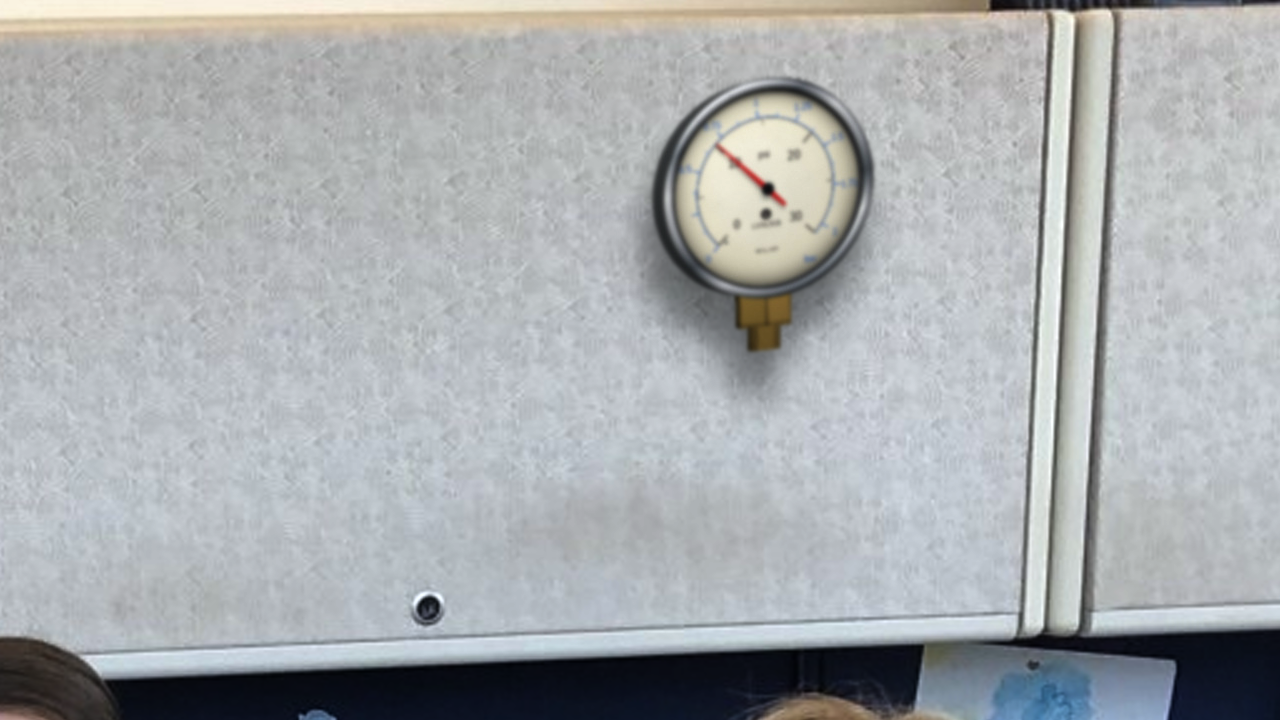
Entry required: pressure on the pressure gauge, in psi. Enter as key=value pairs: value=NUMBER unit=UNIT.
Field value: value=10 unit=psi
